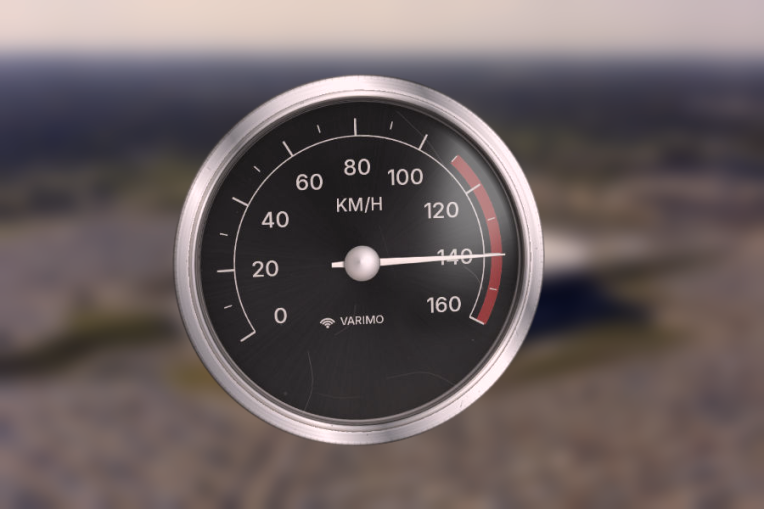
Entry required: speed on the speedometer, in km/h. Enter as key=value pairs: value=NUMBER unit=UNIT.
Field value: value=140 unit=km/h
